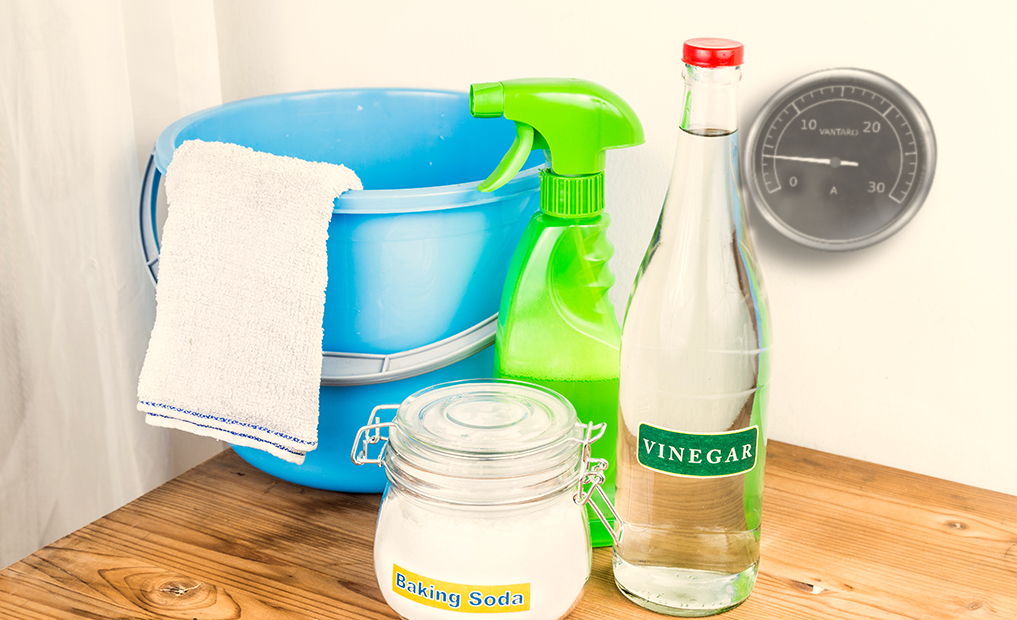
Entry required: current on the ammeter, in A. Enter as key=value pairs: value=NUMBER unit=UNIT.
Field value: value=4 unit=A
